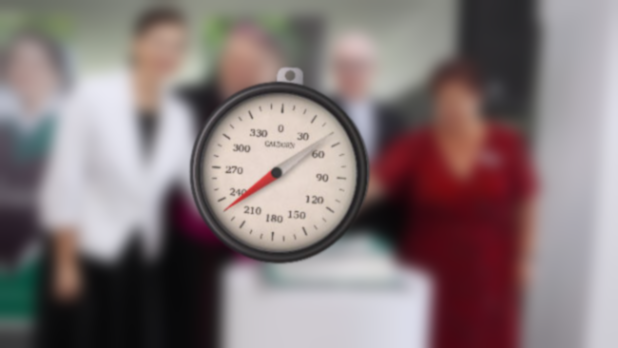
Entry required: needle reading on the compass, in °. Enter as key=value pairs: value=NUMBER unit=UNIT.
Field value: value=230 unit=°
